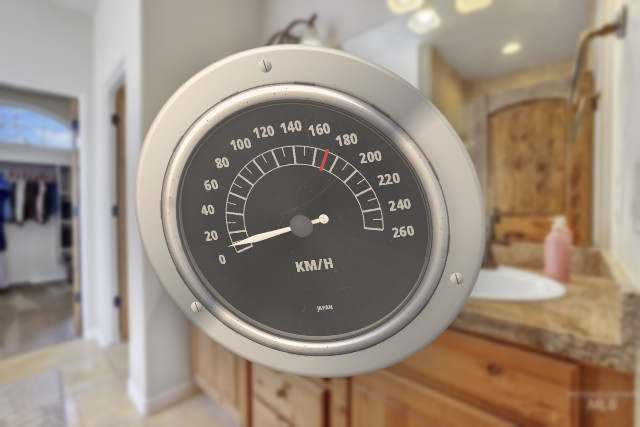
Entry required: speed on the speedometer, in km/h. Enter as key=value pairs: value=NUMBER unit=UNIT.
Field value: value=10 unit=km/h
